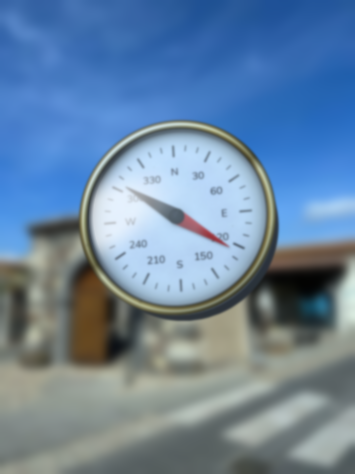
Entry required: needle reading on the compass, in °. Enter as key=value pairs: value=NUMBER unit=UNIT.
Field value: value=125 unit=°
